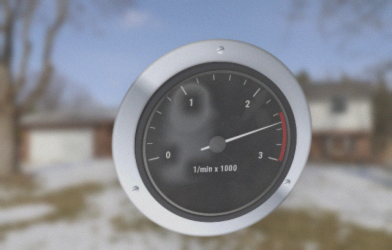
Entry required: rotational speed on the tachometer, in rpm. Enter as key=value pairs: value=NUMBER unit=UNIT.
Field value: value=2500 unit=rpm
